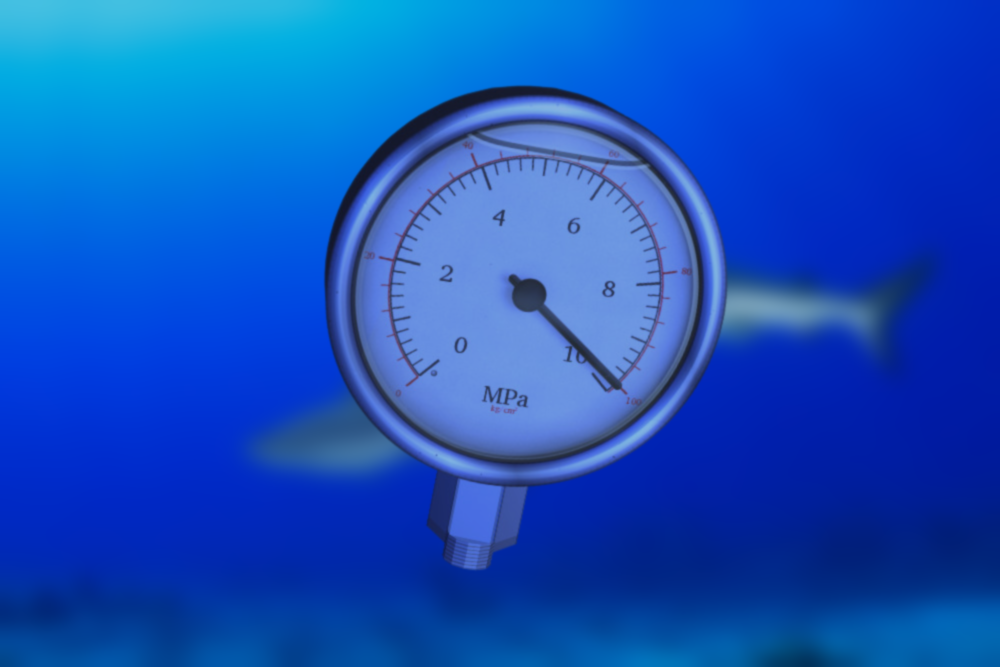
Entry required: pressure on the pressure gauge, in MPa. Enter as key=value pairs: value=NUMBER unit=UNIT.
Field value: value=9.8 unit=MPa
